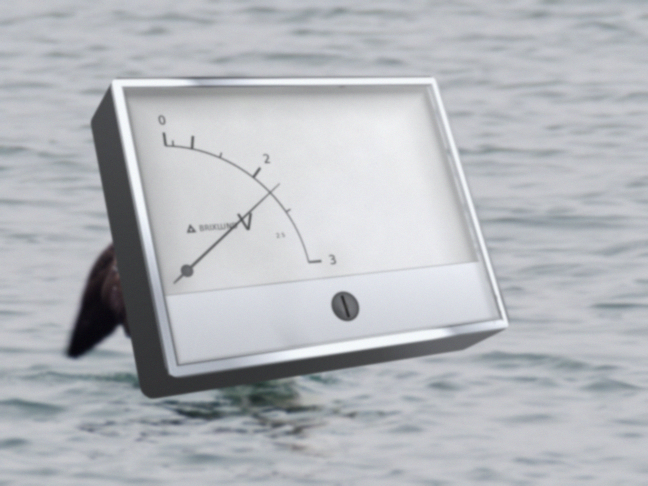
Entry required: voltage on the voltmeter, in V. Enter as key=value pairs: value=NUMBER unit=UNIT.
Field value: value=2.25 unit=V
